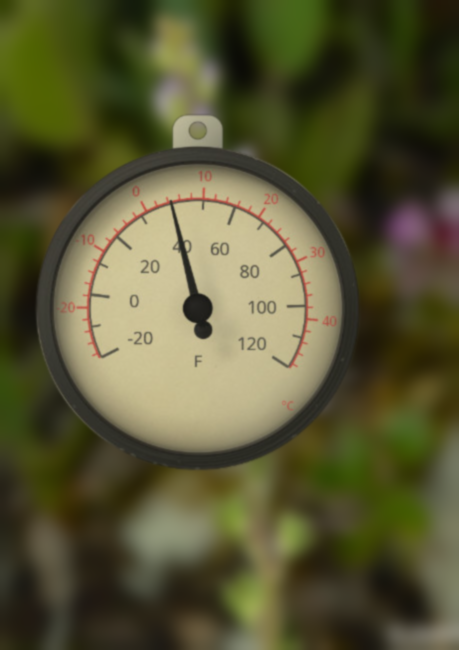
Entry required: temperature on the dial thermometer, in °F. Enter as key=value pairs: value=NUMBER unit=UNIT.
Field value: value=40 unit=°F
